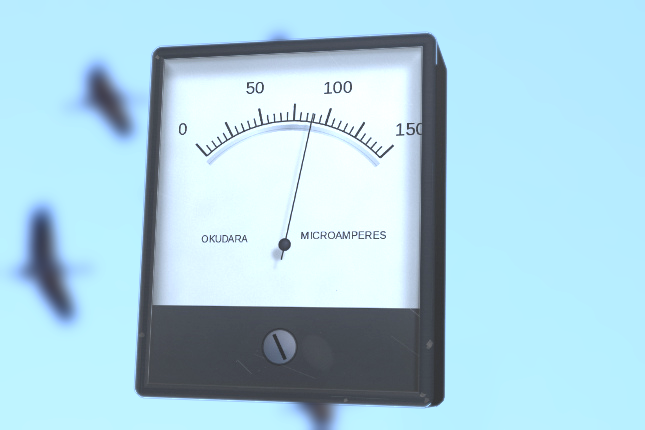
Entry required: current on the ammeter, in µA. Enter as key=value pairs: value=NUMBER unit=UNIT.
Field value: value=90 unit=µA
